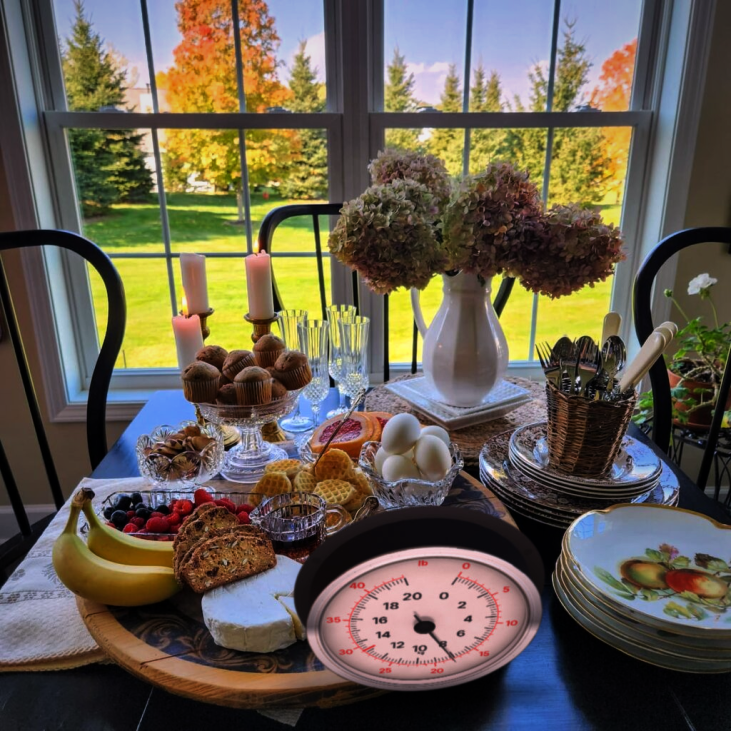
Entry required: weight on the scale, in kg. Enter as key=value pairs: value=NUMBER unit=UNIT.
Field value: value=8 unit=kg
